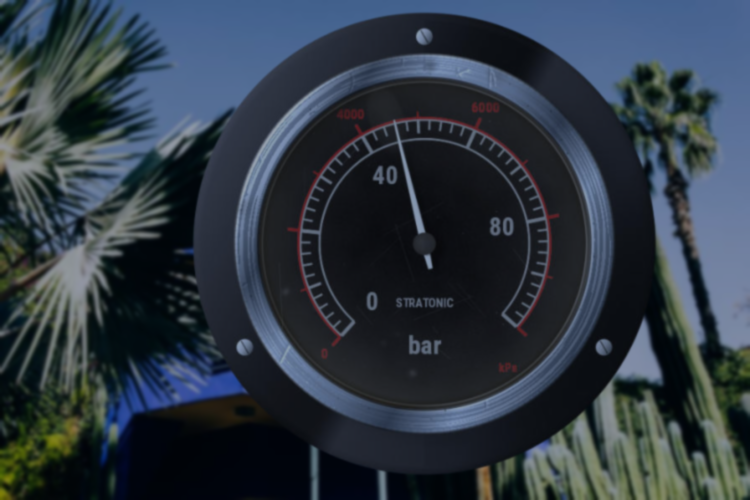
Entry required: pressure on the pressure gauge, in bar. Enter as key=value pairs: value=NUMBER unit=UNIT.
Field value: value=46 unit=bar
